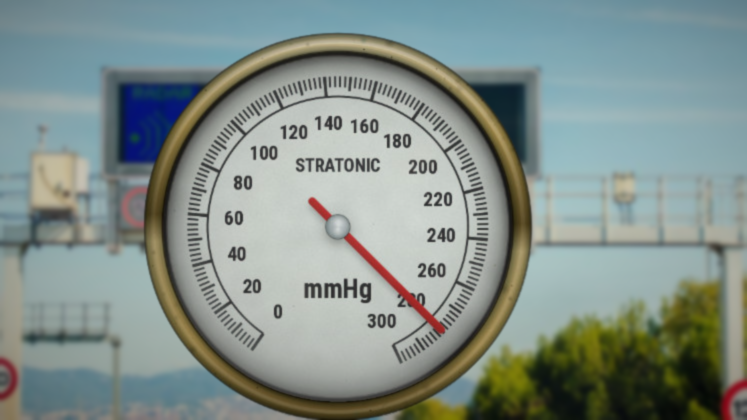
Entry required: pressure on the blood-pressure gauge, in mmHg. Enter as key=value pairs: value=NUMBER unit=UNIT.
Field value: value=280 unit=mmHg
